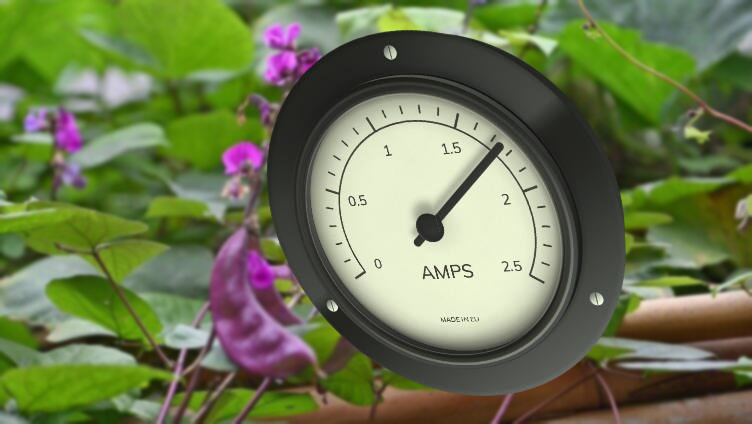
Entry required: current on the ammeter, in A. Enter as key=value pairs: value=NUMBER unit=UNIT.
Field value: value=1.75 unit=A
